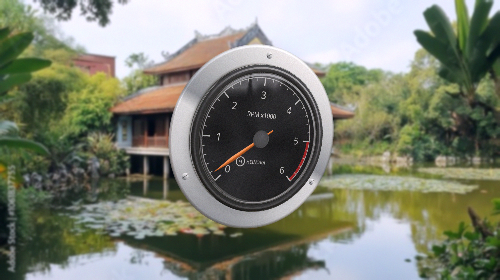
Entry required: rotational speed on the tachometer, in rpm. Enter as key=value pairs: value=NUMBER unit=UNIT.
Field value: value=200 unit=rpm
